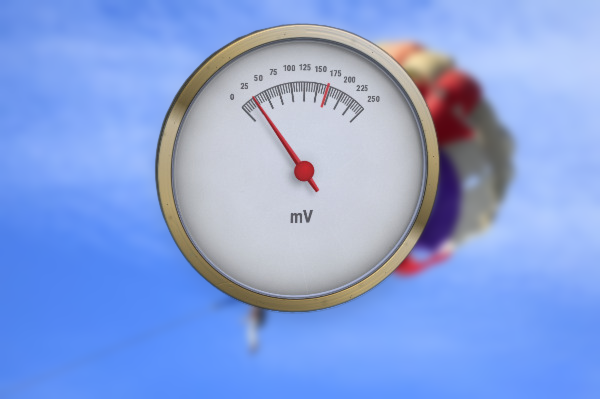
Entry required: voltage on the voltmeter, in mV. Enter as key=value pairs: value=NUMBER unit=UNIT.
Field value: value=25 unit=mV
